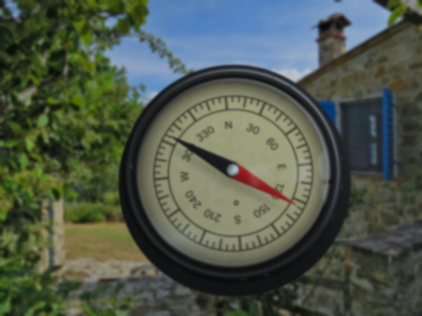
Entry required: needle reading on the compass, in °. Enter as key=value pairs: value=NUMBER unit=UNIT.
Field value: value=125 unit=°
